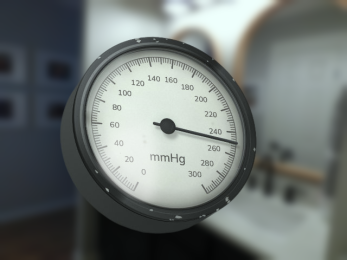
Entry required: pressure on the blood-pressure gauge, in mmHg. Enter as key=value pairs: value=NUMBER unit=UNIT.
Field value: value=250 unit=mmHg
